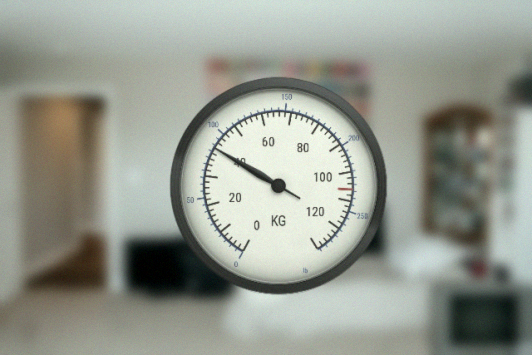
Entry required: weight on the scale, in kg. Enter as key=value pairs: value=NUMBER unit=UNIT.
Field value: value=40 unit=kg
